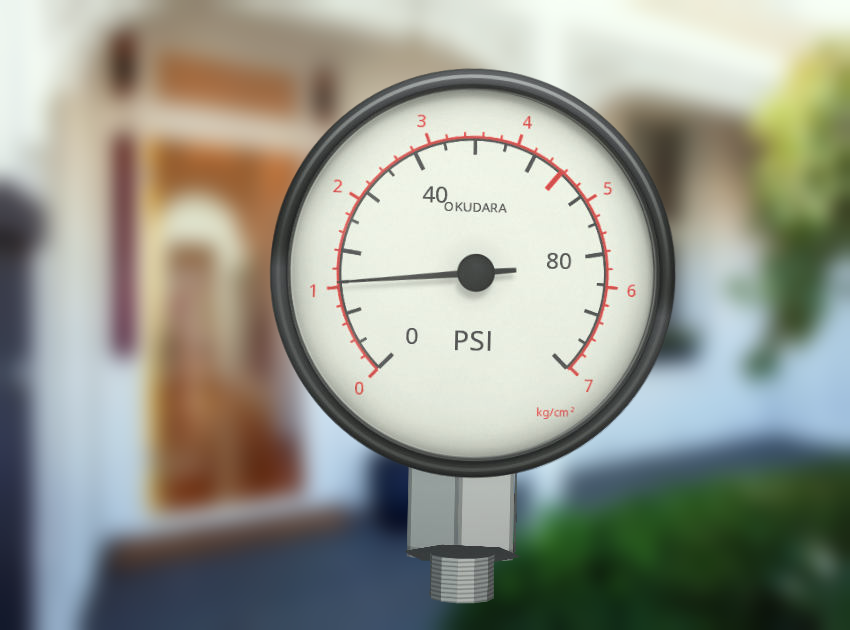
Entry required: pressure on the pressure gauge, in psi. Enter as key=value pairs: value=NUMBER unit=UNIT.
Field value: value=15 unit=psi
